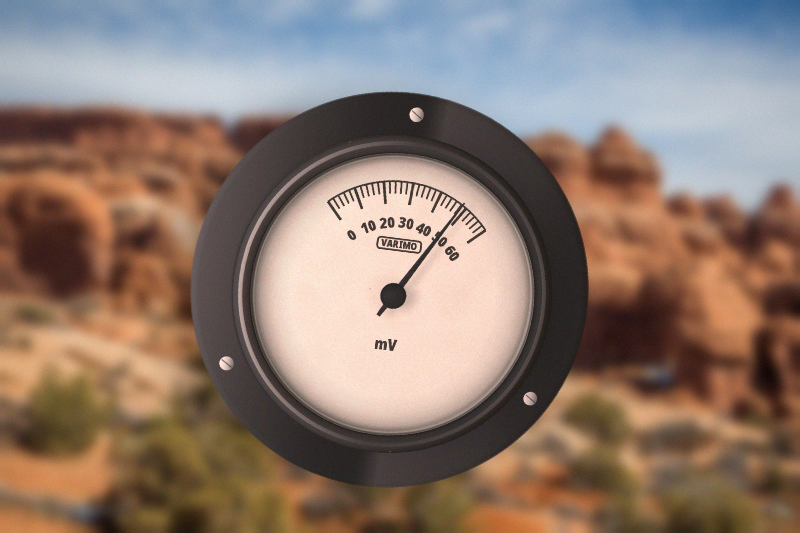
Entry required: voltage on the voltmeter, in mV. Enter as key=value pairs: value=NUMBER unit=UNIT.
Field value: value=48 unit=mV
